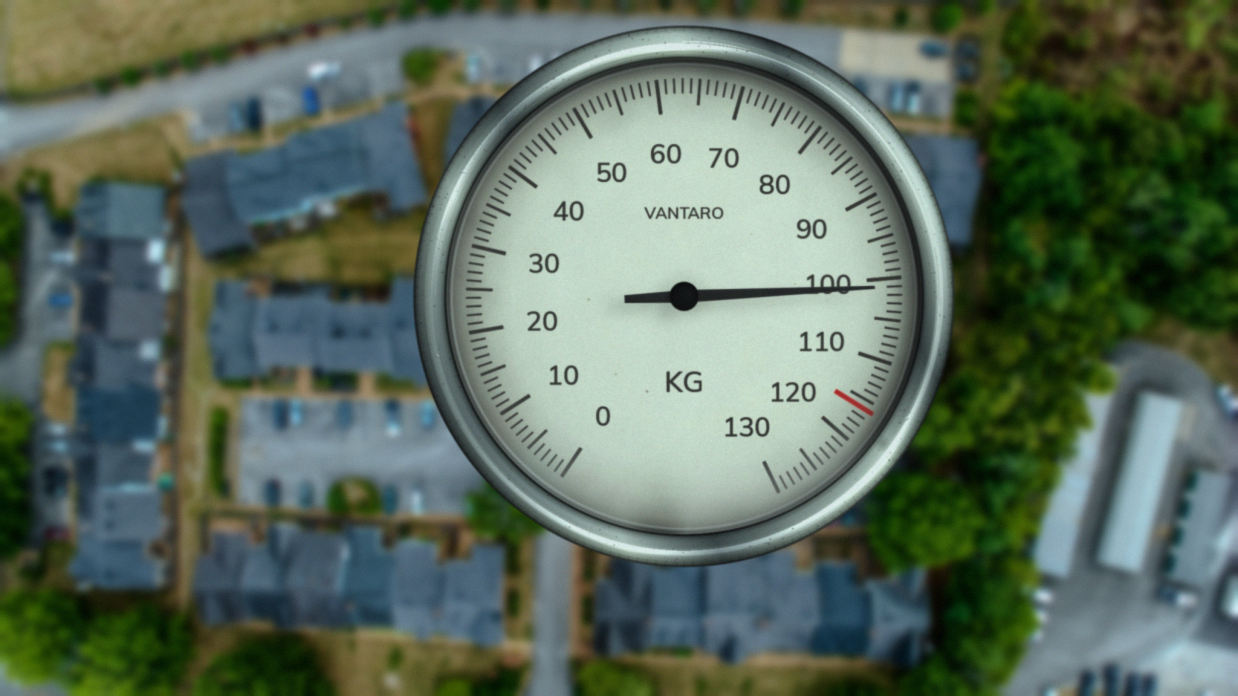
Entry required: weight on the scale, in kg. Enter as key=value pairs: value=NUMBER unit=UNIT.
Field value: value=101 unit=kg
